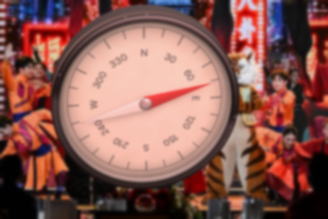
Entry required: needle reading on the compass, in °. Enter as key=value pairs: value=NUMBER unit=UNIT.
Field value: value=75 unit=°
